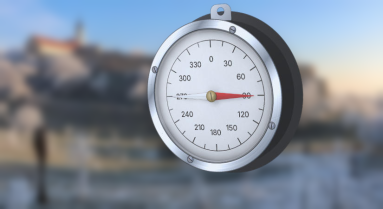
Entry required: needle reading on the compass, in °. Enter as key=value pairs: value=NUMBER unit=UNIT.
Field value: value=90 unit=°
